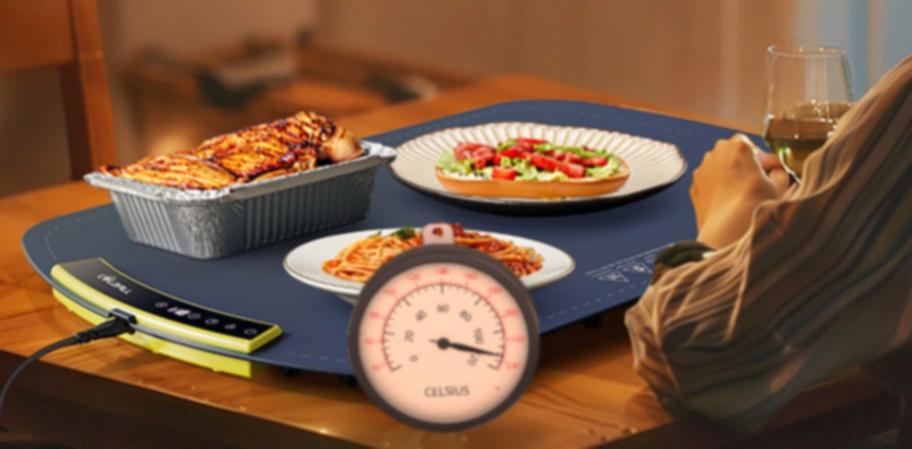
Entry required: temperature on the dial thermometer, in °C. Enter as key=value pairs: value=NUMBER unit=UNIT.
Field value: value=112 unit=°C
